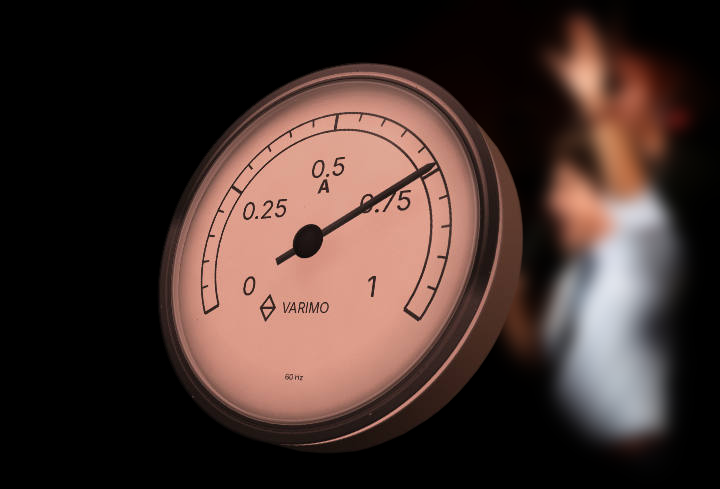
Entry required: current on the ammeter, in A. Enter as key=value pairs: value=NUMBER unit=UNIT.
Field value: value=0.75 unit=A
